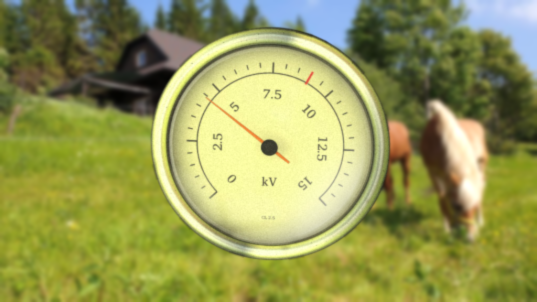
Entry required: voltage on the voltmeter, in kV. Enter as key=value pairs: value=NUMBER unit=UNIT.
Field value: value=4.5 unit=kV
